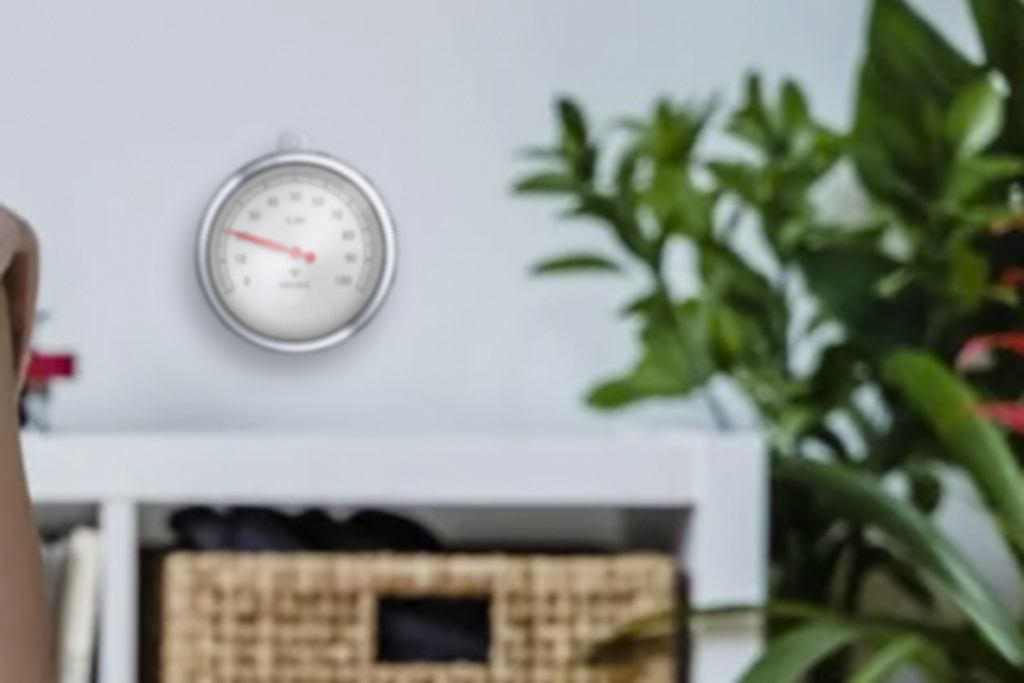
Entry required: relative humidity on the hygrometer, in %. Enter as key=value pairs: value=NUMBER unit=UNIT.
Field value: value=20 unit=%
